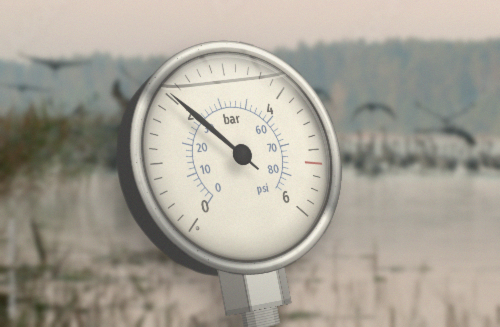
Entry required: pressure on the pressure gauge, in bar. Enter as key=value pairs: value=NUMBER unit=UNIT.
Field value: value=2 unit=bar
